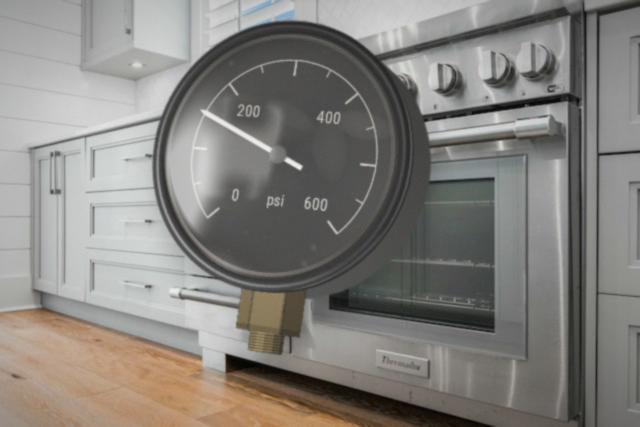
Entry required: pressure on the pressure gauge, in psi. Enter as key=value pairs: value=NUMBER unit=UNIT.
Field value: value=150 unit=psi
